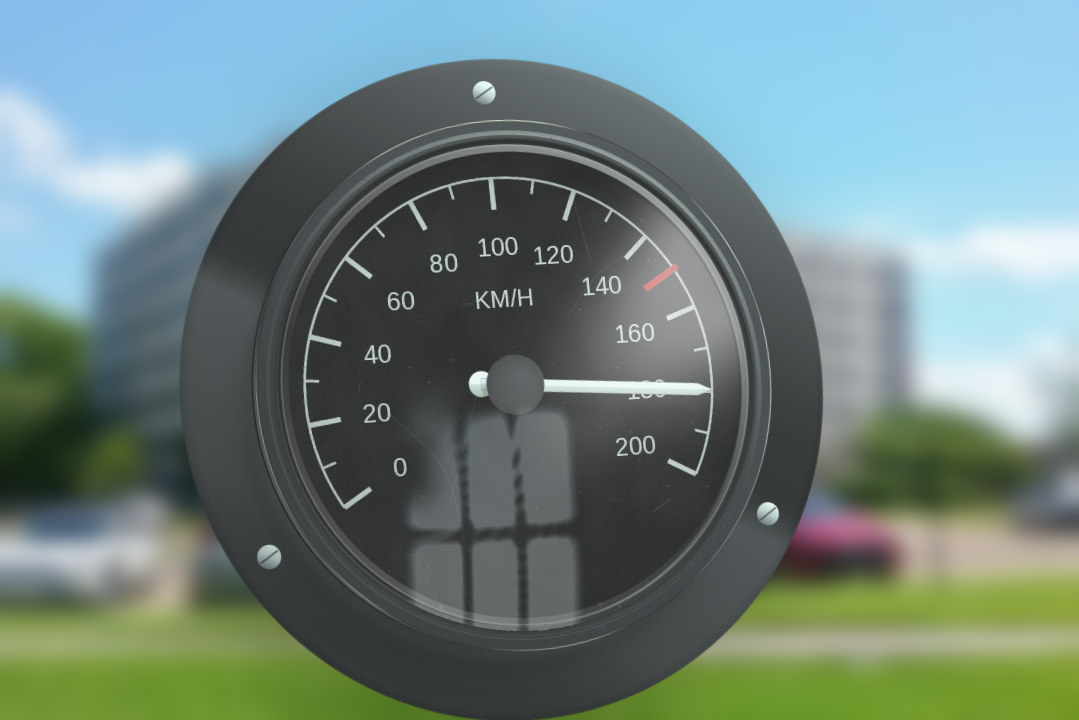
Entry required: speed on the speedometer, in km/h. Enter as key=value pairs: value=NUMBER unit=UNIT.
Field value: value=180 unit=km/h
